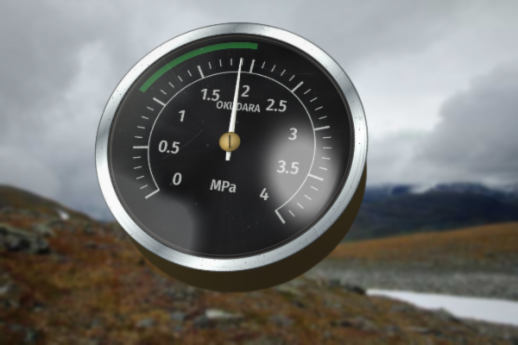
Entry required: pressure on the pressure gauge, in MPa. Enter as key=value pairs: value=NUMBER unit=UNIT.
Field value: value=1.9 unit=MPa
